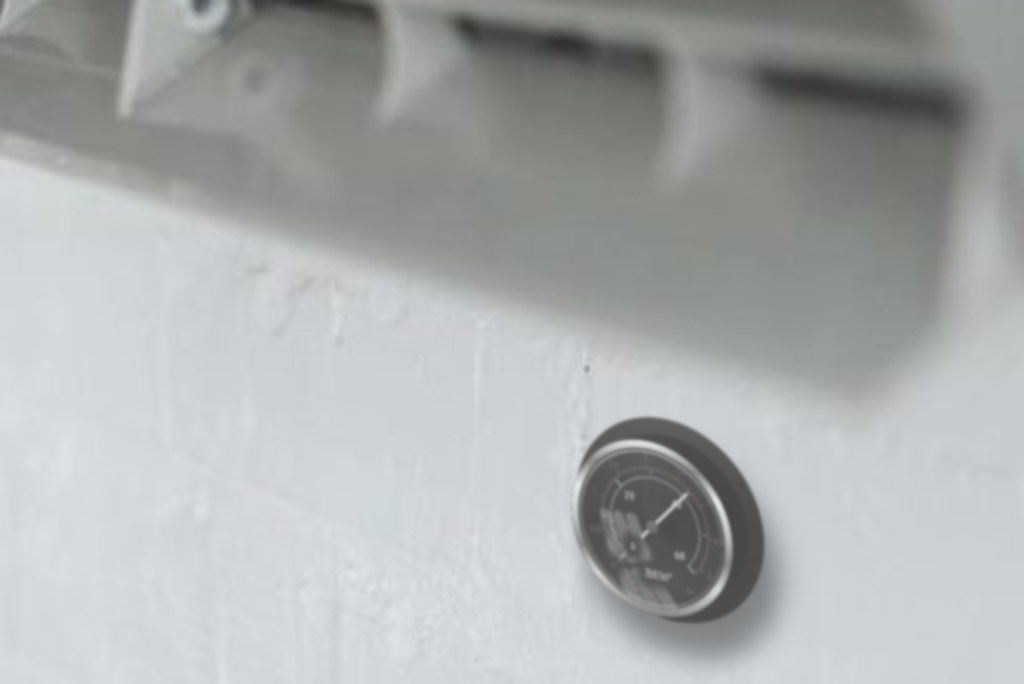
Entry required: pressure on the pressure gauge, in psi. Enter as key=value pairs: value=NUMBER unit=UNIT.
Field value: value=40 unit=psi
